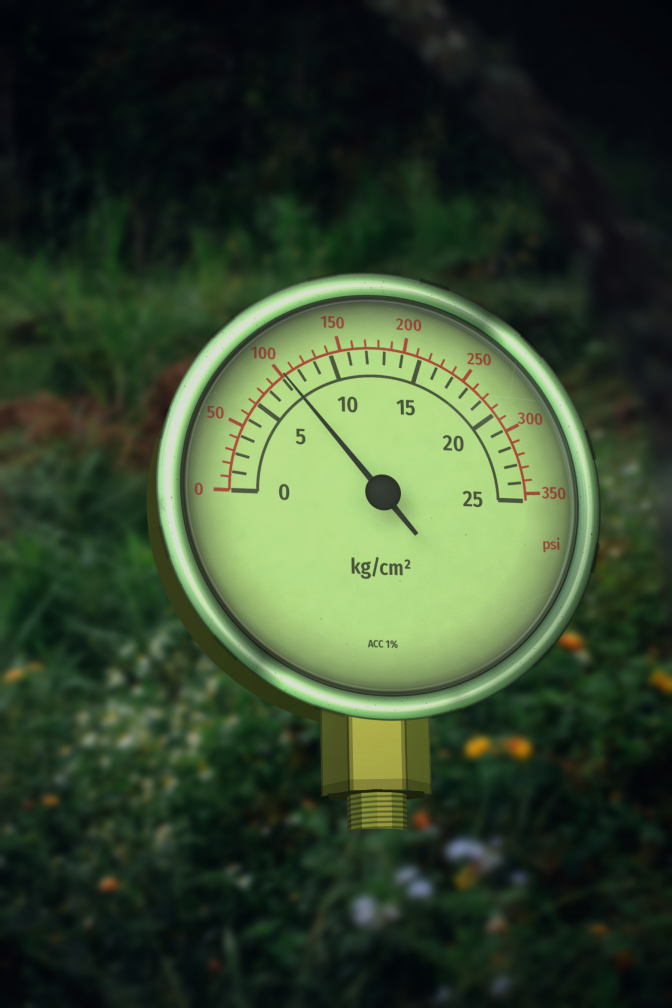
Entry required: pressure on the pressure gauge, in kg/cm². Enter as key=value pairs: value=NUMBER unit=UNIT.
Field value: value=7 unit=kg/cm²
